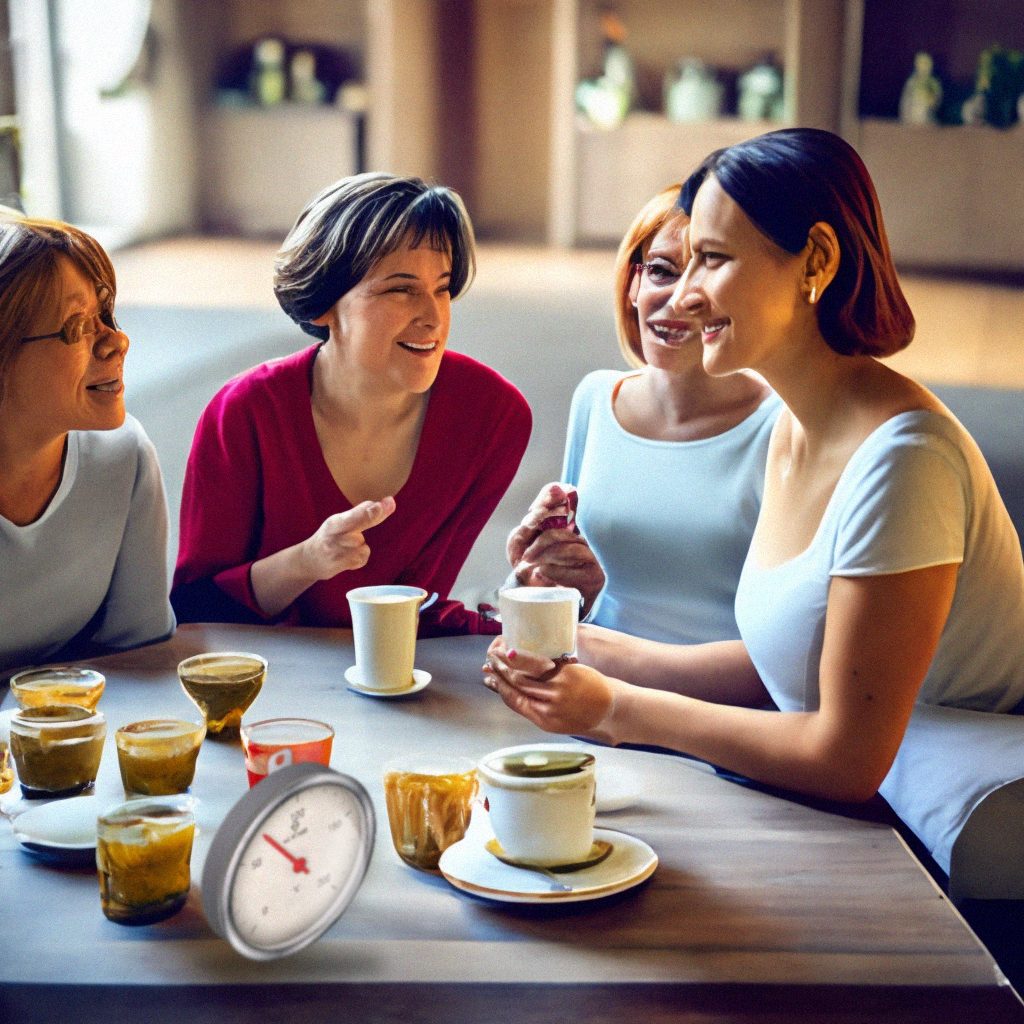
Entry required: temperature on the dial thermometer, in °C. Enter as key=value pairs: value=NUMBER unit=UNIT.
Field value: value=70 unit=°C
